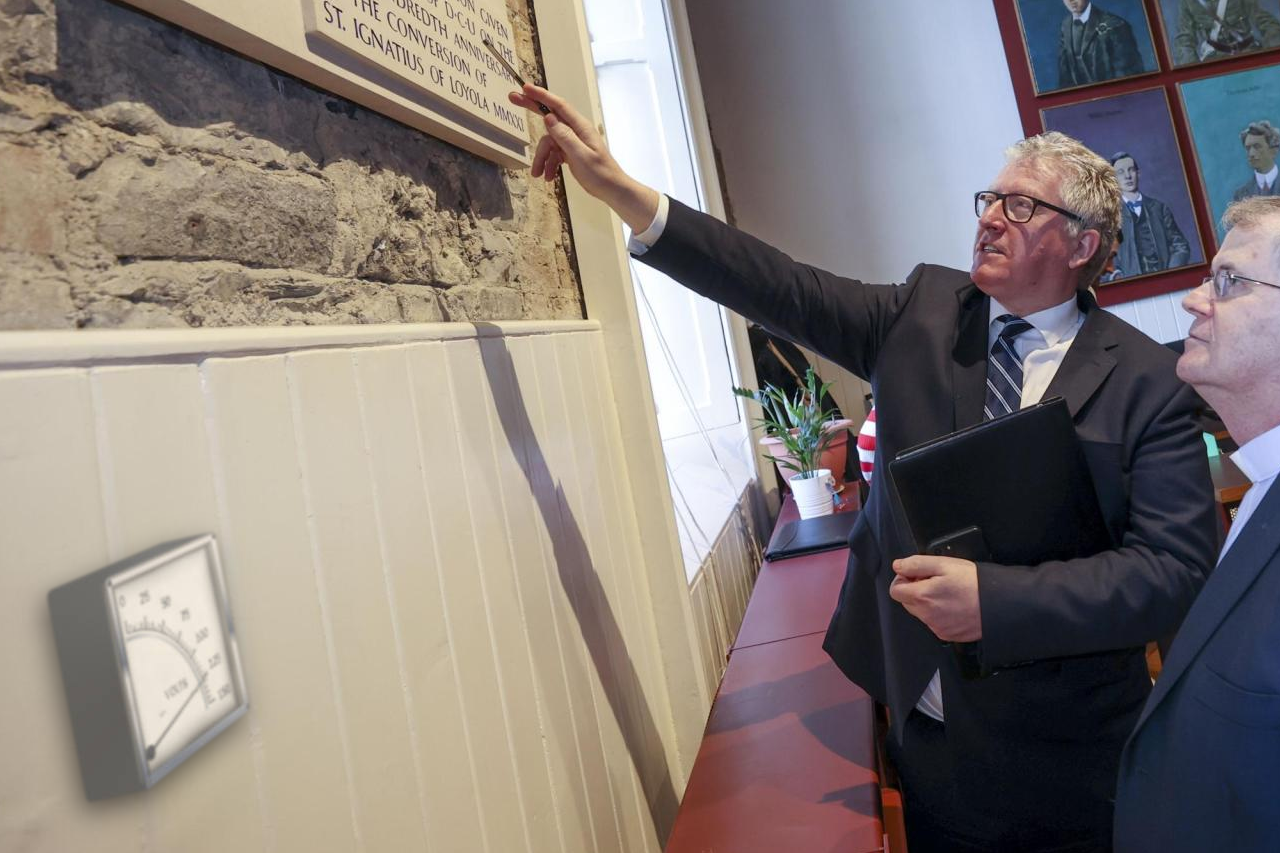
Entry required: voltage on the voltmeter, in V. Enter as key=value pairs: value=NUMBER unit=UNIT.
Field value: value=125 unit=V
